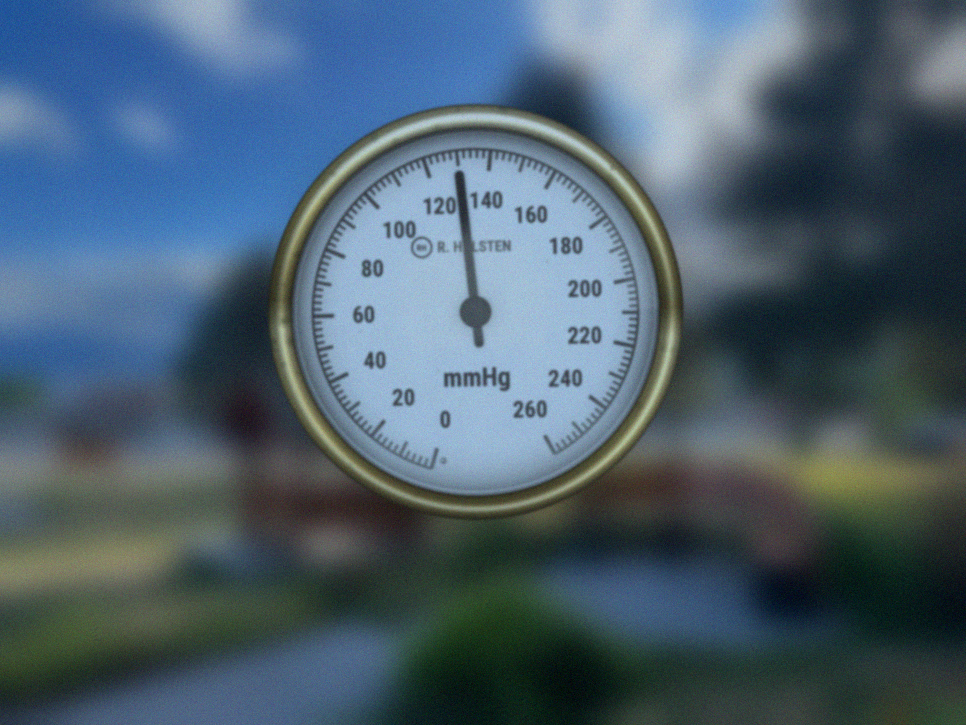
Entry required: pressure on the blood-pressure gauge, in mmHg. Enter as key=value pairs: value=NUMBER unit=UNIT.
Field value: value=130 unit=mmHg
